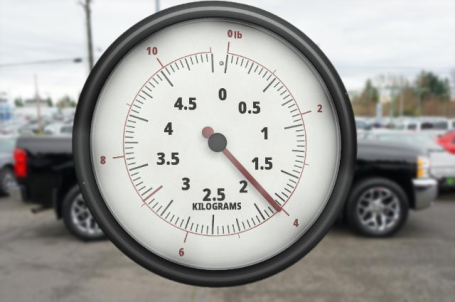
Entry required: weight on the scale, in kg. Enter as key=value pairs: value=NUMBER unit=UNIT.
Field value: value=1.85 unit=kg
